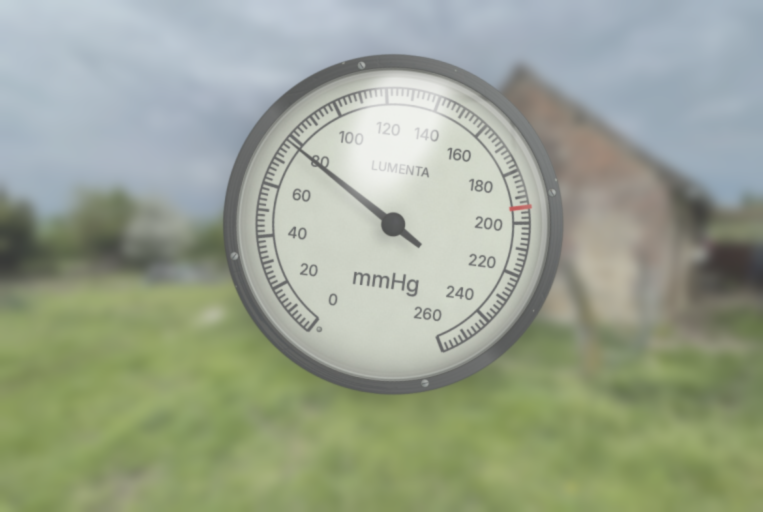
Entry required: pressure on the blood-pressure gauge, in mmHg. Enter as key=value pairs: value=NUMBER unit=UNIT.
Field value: value=78 unit=mmHg
